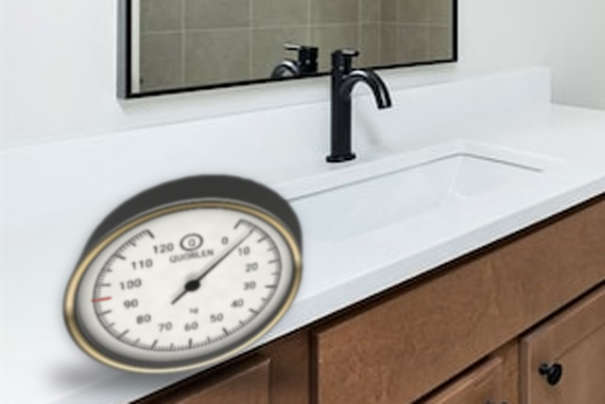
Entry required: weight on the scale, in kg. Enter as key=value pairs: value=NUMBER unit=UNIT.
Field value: value=5 unit=kg
